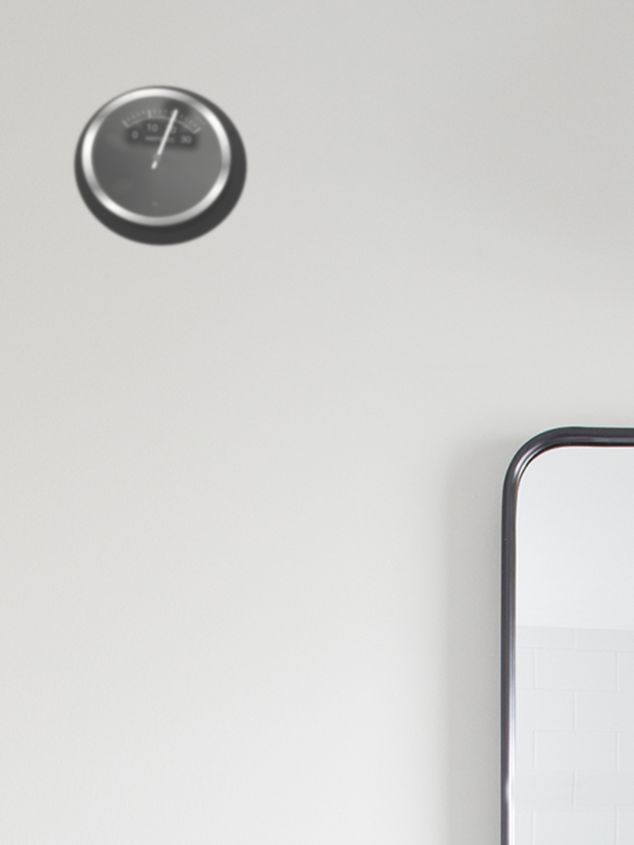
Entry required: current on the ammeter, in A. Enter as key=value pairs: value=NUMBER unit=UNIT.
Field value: value=20 unit=A
